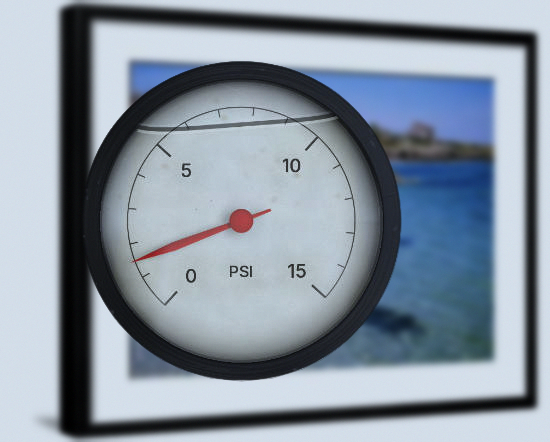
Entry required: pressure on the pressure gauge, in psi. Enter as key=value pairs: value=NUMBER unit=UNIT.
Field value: value=1.5 unit=psi
